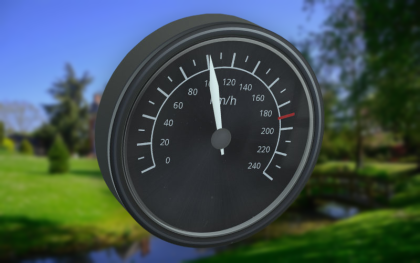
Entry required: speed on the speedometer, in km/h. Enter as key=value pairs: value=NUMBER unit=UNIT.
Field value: value=100 unit=km/h
